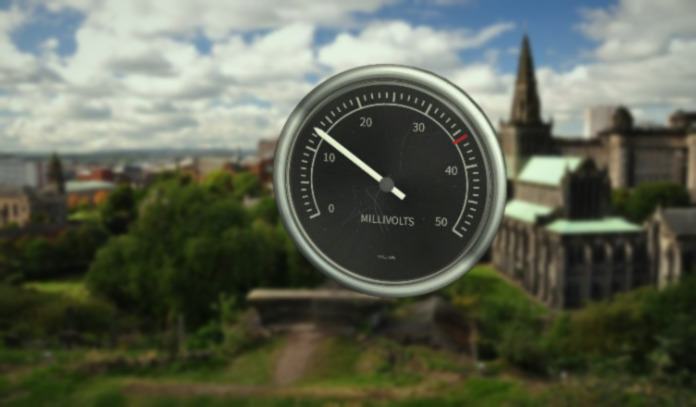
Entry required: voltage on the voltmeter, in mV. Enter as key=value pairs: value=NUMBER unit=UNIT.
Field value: value=13 unit=mV
